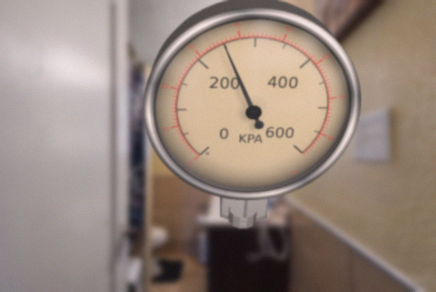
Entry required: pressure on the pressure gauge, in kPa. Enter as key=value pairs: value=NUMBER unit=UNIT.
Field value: value=250 unit=kPa
